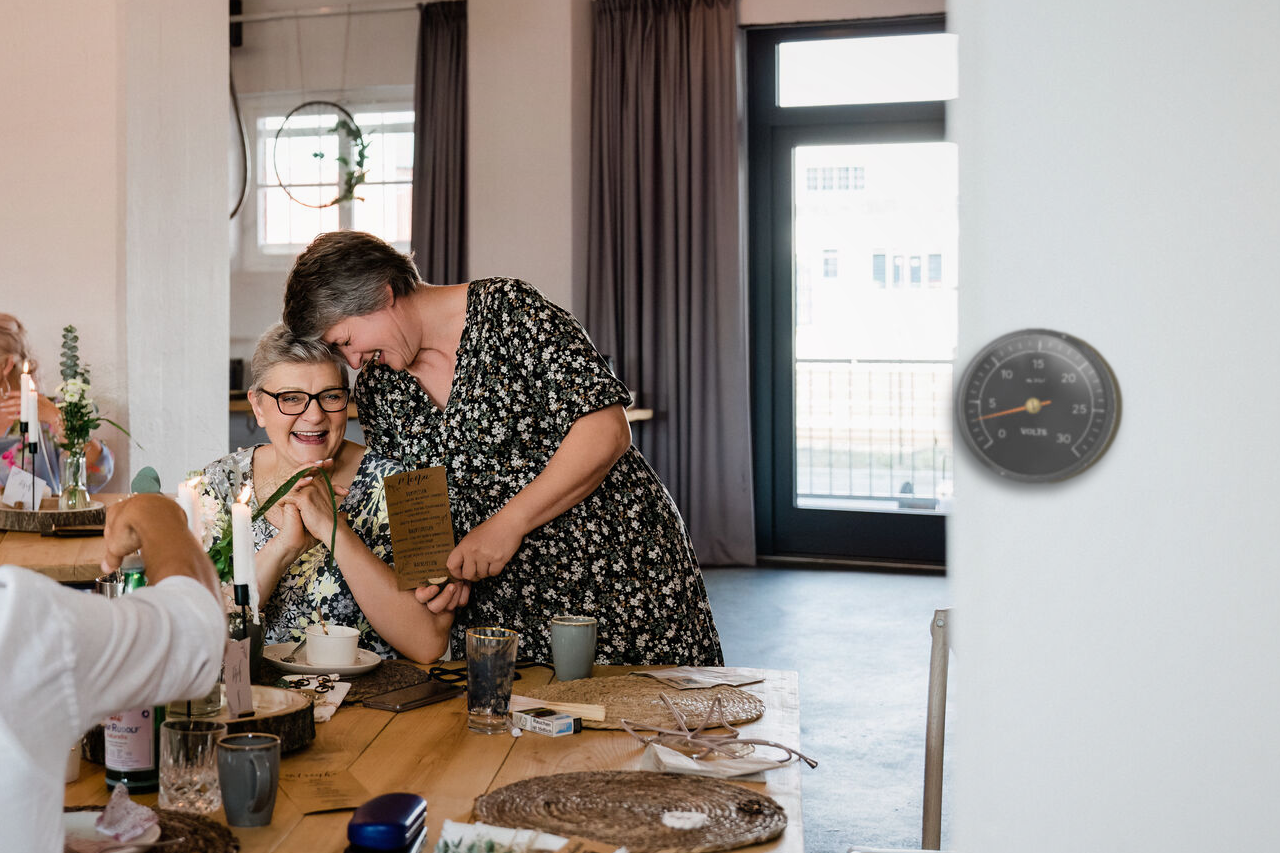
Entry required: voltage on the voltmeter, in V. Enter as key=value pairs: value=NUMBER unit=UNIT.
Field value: value=3 unit=V
